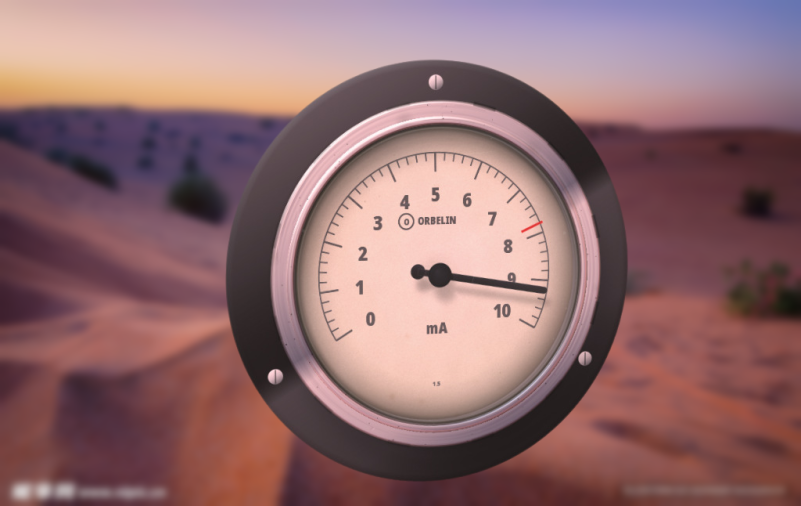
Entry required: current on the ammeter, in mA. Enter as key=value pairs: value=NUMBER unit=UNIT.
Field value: value=9.2 unit=mA
